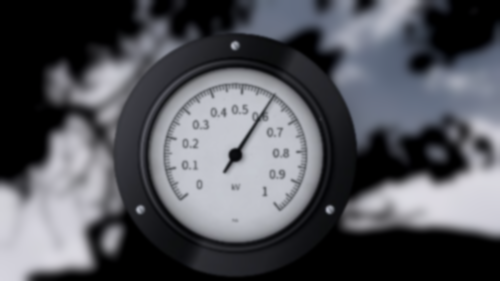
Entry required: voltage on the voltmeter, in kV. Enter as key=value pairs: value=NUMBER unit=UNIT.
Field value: value=0.6 unit=kV
